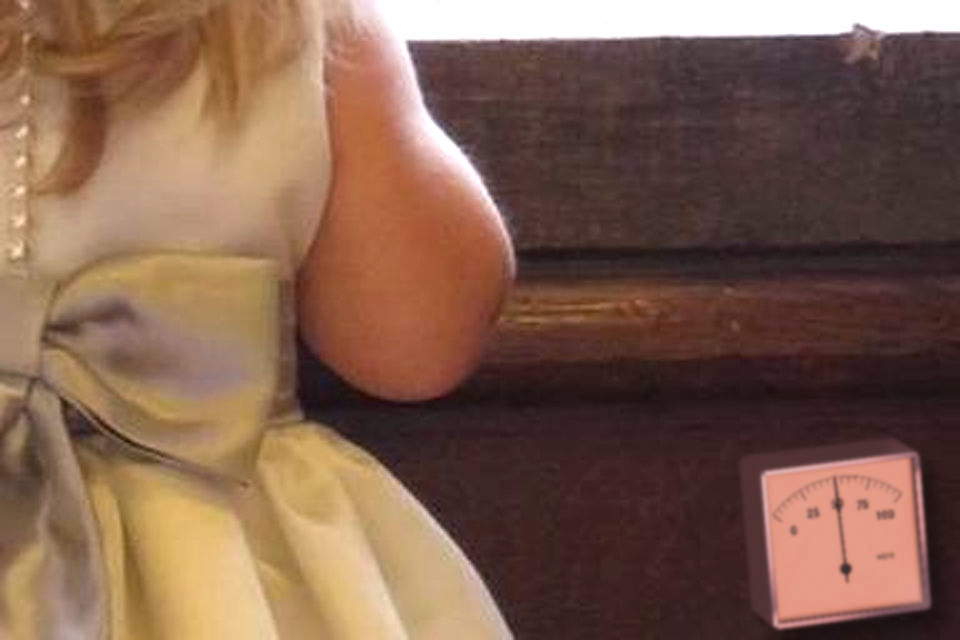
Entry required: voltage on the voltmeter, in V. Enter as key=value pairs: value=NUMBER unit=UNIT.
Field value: value=50 unit=V
